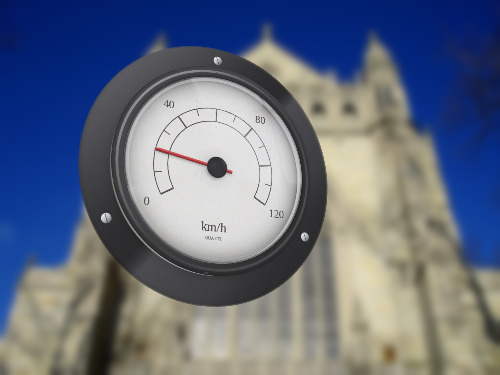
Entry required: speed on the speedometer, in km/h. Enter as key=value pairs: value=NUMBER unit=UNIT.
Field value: value=20 unit=km/h
